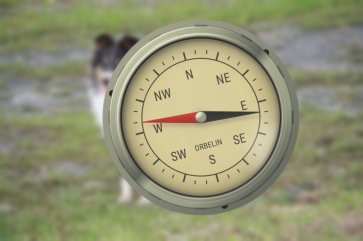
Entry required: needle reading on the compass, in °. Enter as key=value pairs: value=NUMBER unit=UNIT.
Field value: value=280 unit=°
